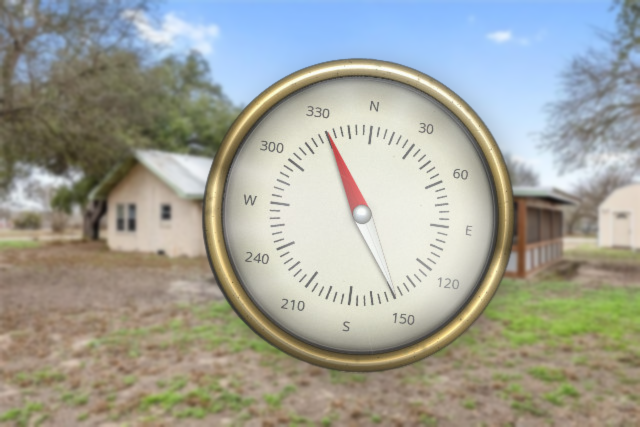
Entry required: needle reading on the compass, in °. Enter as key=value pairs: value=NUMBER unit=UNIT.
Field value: value=330 unit=°
